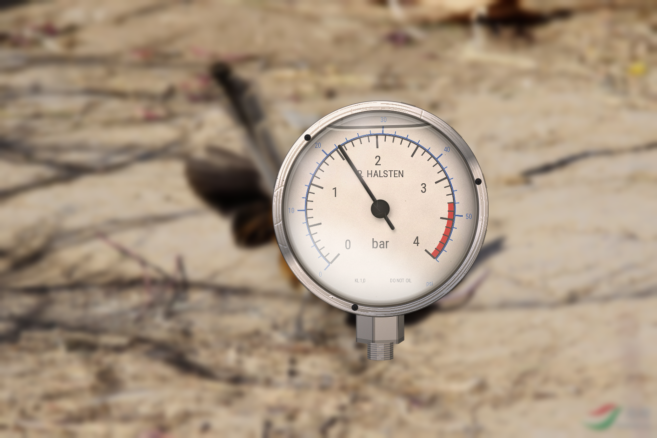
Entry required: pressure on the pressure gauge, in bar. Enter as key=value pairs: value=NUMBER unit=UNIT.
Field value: value=1.55 unit=bar
